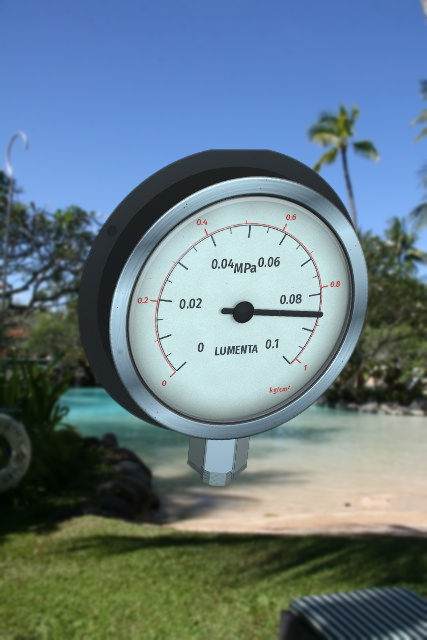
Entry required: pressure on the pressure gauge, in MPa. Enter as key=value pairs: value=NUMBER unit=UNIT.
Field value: value=0.085 unit=MPa
